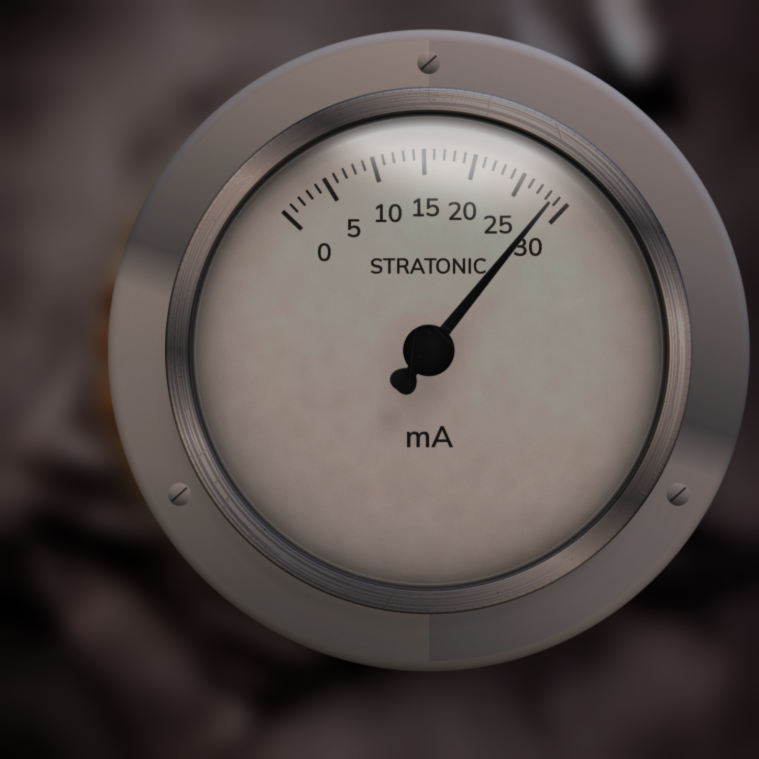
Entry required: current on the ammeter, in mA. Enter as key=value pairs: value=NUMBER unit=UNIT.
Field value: value=28.5 unit=mA
